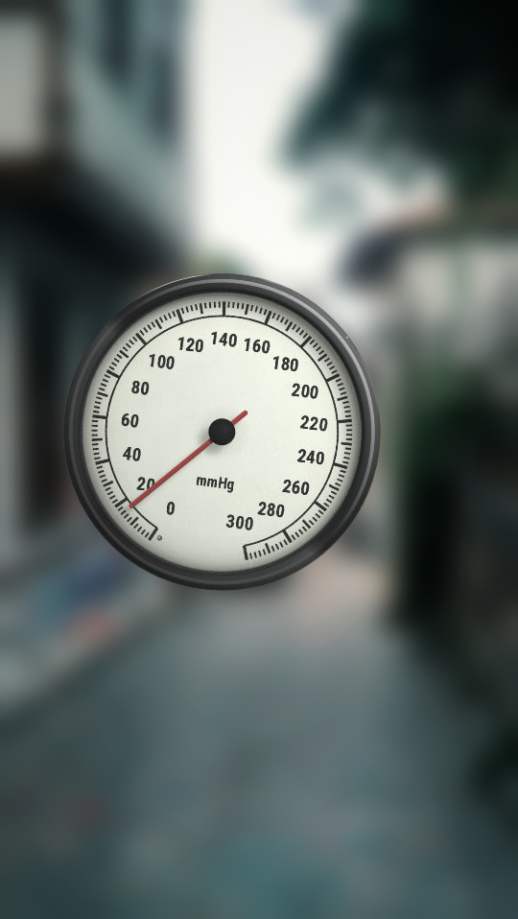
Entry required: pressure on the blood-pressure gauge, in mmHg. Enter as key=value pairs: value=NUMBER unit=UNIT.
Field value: value=16 unit=mmHg
